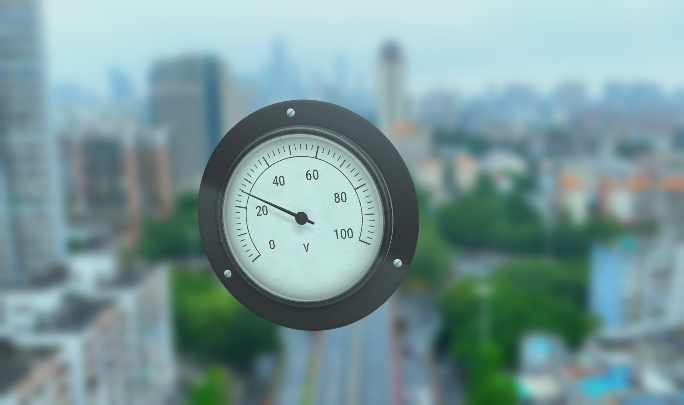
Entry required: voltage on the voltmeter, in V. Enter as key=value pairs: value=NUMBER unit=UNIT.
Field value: value=26 unit=V
